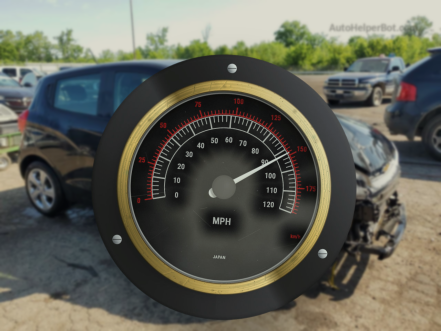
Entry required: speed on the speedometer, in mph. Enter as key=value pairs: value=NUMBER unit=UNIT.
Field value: value=92 unit=mph
